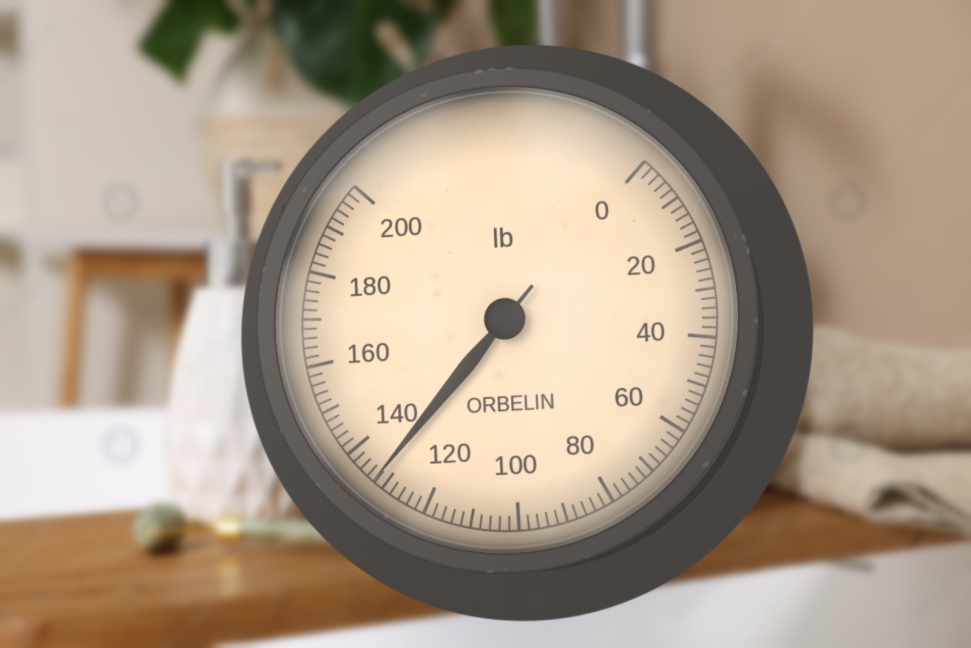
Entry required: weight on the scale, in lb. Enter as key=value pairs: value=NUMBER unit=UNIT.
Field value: value=132 unit=lb
